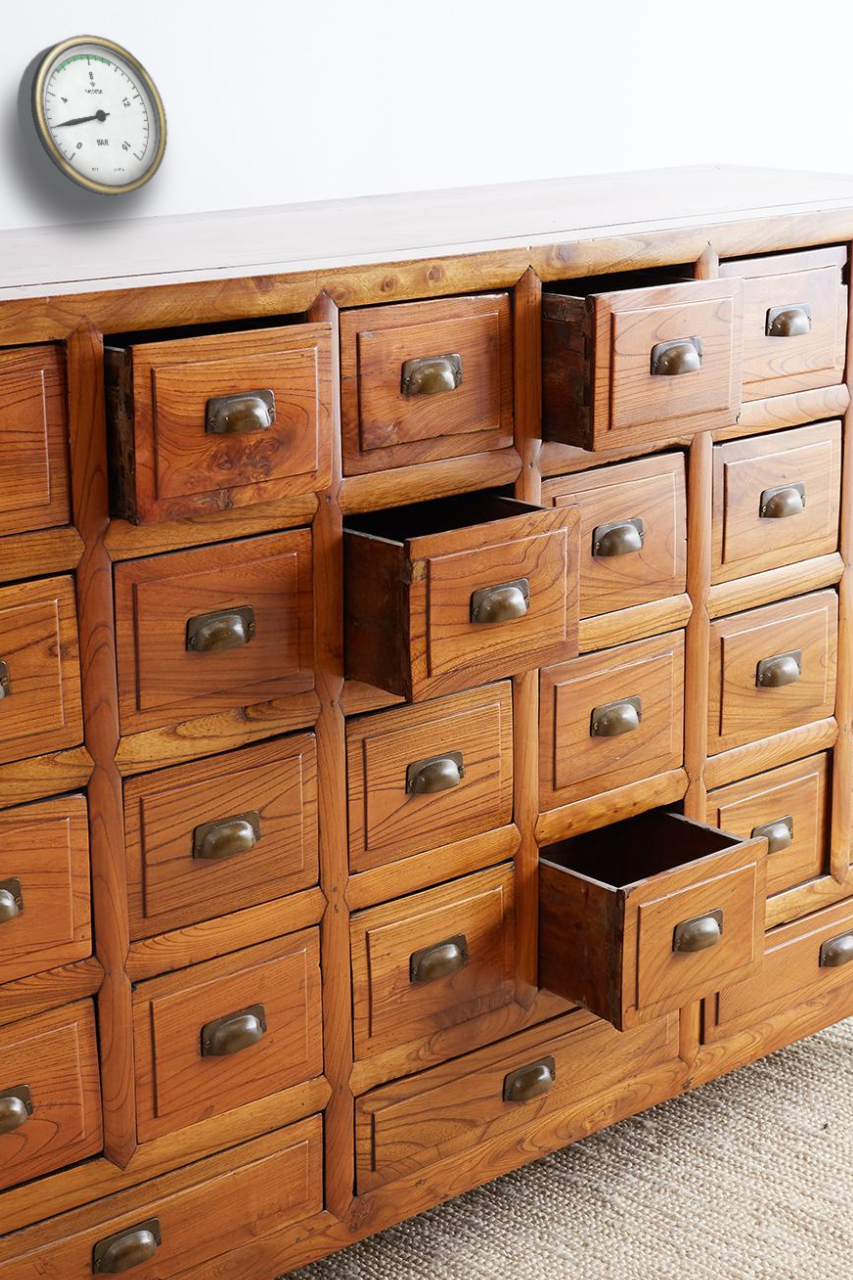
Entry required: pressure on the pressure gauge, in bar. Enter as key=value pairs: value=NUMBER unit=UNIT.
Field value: value=2 unit=bar
